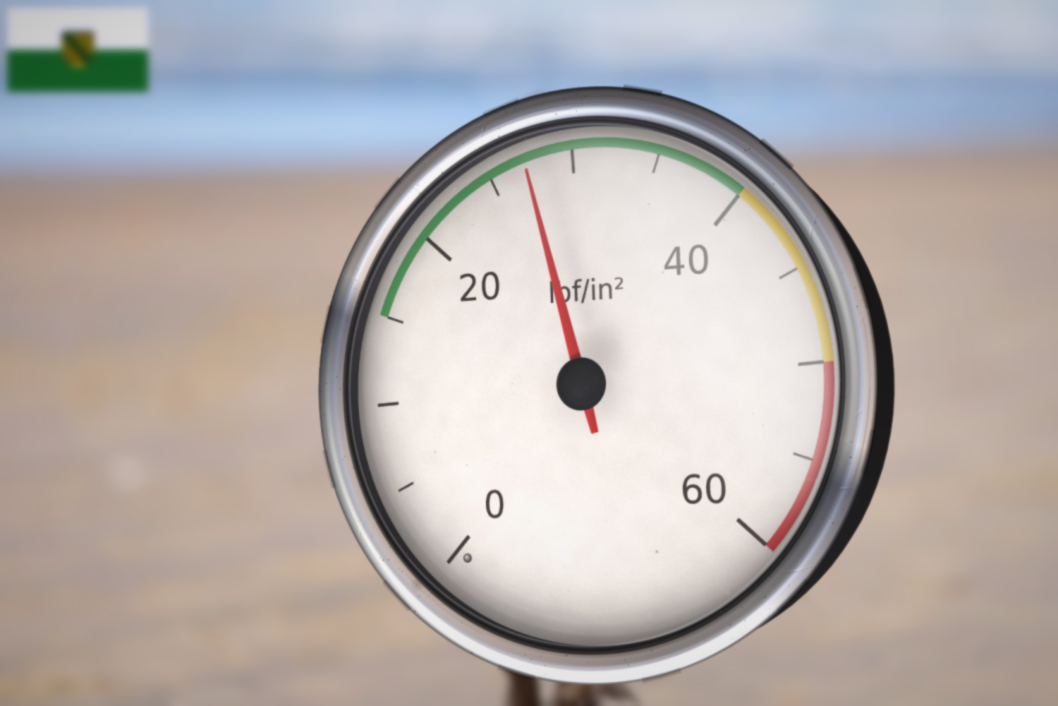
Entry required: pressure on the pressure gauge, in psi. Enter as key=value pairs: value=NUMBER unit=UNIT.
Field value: value=27.5 unit=psi
